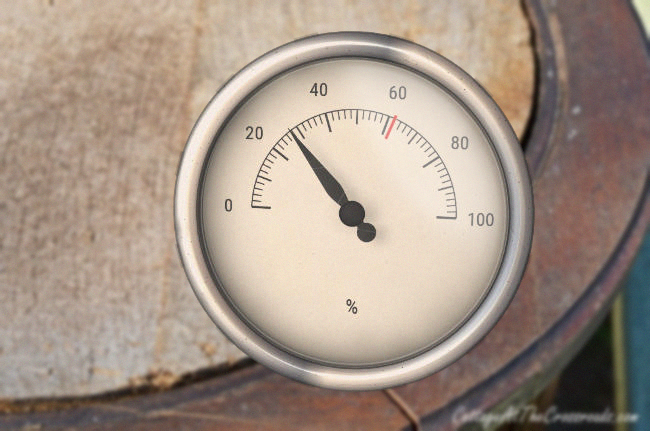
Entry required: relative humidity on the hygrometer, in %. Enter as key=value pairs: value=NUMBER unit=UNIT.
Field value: value=28 unit=%
